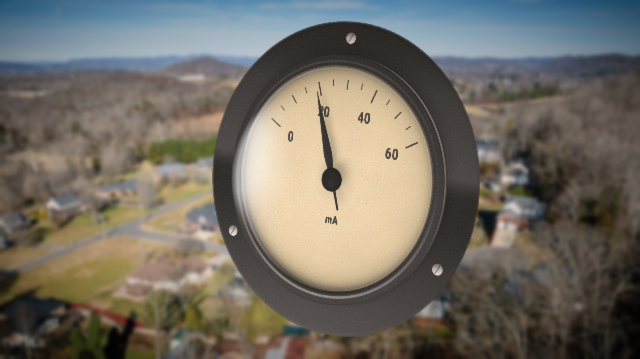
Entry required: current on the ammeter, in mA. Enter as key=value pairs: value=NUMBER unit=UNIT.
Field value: value=20 unit=mA
